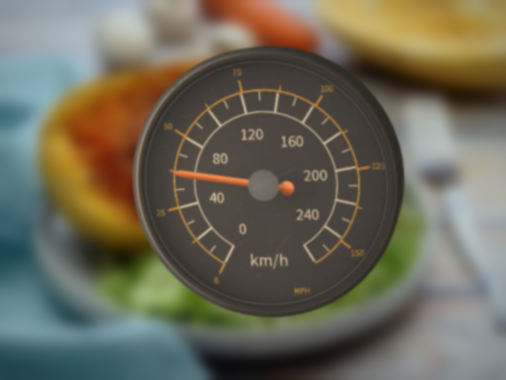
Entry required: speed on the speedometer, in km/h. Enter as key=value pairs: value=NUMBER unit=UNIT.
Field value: value=60 unit=km/h
